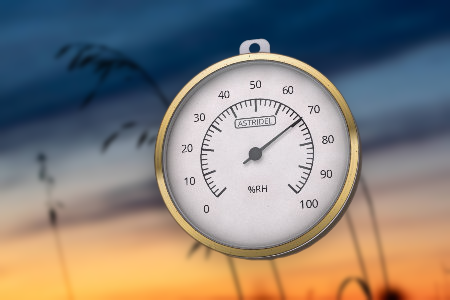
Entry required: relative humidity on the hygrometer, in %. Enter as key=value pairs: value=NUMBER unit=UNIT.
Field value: value=70 unit=%
